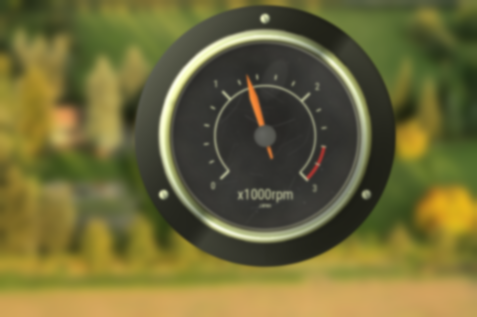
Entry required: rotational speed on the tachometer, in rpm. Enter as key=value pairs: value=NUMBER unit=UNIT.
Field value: value=1300 unit=rpm
